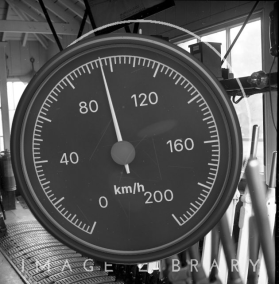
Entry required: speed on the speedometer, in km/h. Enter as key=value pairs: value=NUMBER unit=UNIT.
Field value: value=96 unit=km/h
